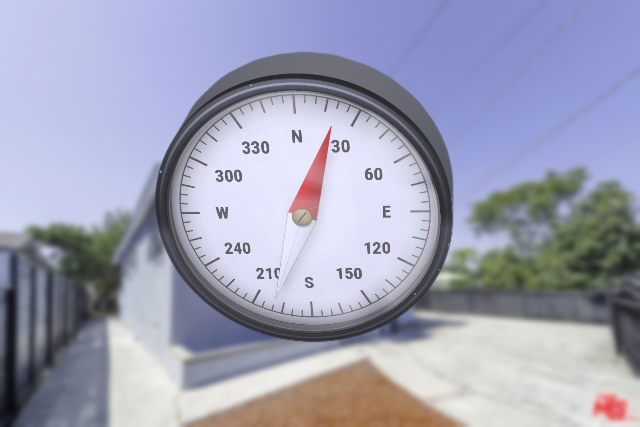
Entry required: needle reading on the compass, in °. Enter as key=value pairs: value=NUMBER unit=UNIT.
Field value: value=20 unit=°
